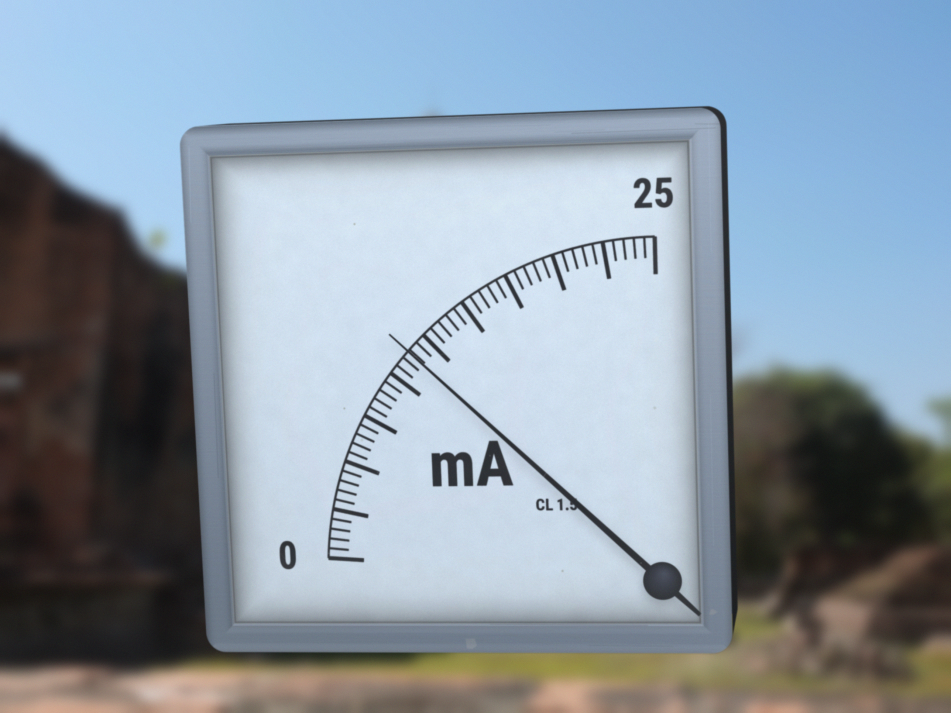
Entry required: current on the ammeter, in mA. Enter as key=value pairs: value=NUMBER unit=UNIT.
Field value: value=11.5 unit=mA
